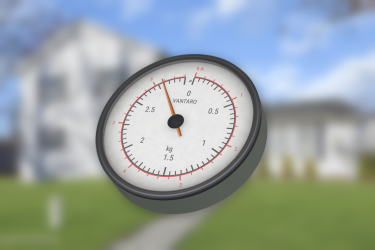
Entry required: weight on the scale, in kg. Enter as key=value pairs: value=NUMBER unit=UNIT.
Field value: value=2.8 unit=kg
